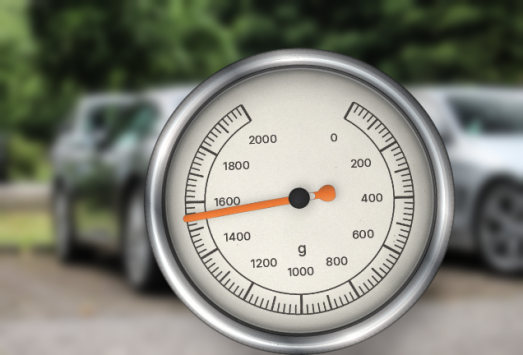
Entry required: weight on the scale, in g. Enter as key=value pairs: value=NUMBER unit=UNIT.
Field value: value=1540 unit=g
